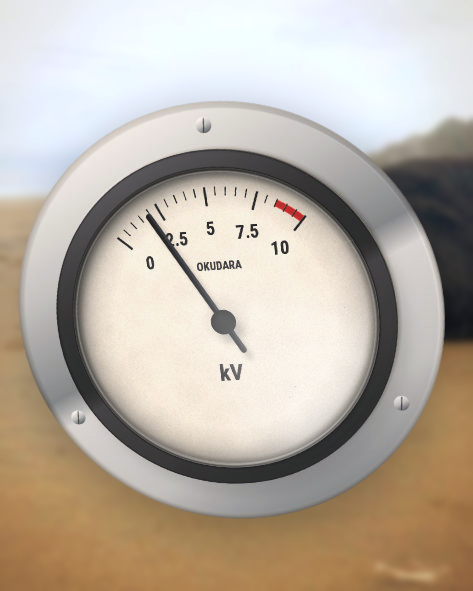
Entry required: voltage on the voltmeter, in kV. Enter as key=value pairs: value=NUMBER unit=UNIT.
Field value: value=2 unit=kV
